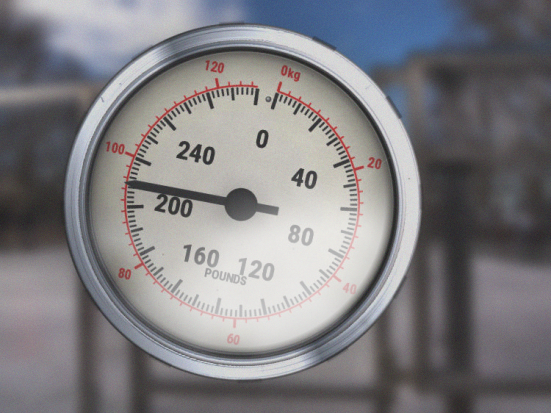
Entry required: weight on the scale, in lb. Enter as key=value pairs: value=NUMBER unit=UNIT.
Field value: value=210 unit=lb
